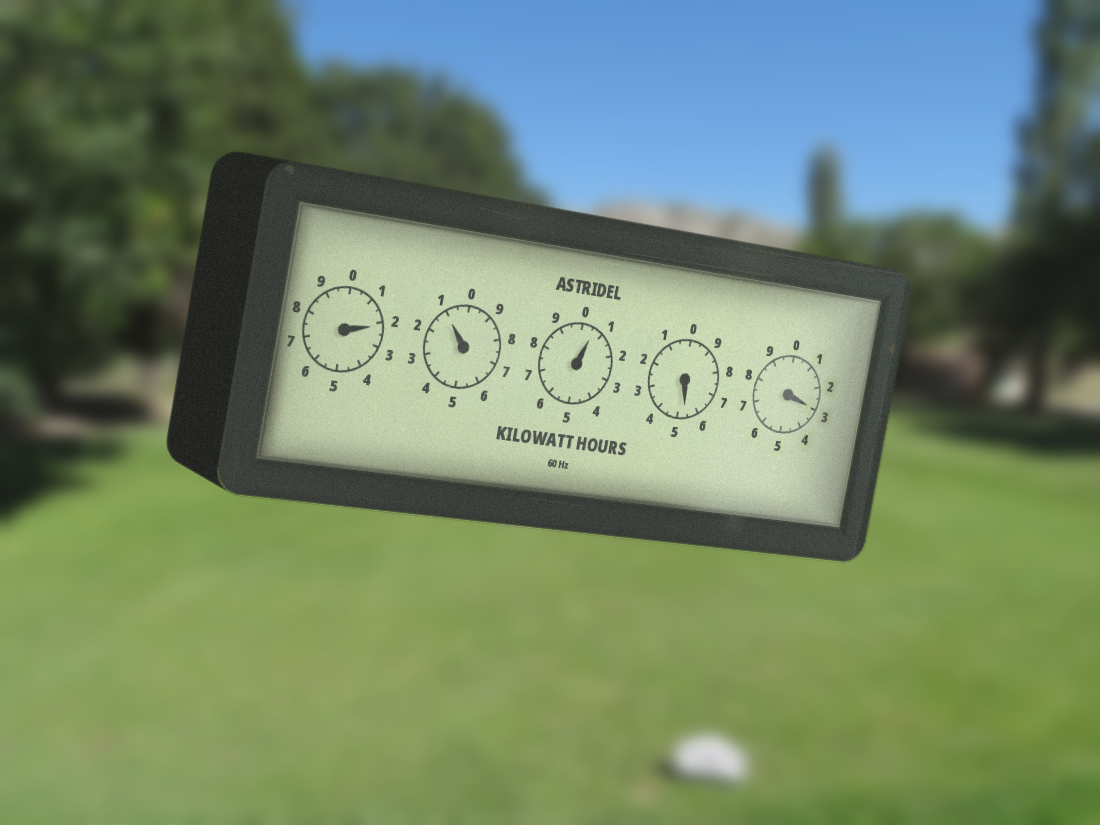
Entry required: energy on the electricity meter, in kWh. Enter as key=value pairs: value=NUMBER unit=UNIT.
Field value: value=21053 unit=kWh
